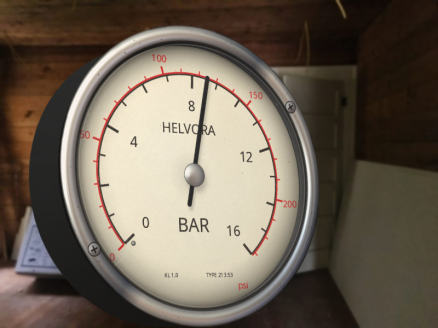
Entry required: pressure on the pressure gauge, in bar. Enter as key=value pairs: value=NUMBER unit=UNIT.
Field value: value=8.5 unit=bar
